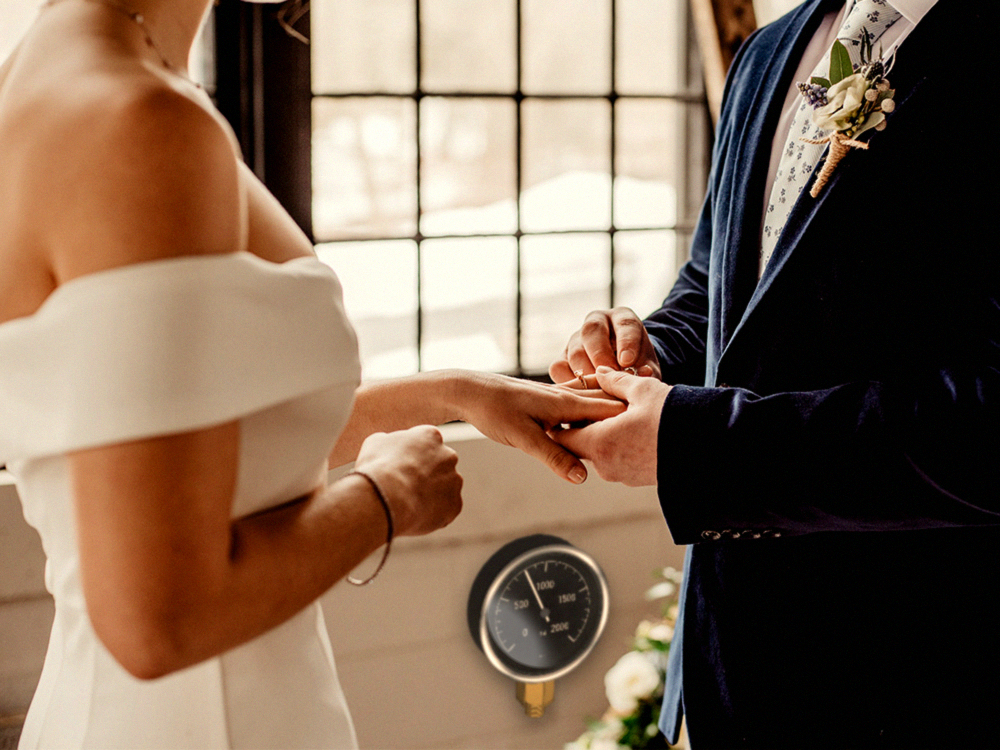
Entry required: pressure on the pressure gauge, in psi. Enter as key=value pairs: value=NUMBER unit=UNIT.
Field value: value=800 unit=psi
